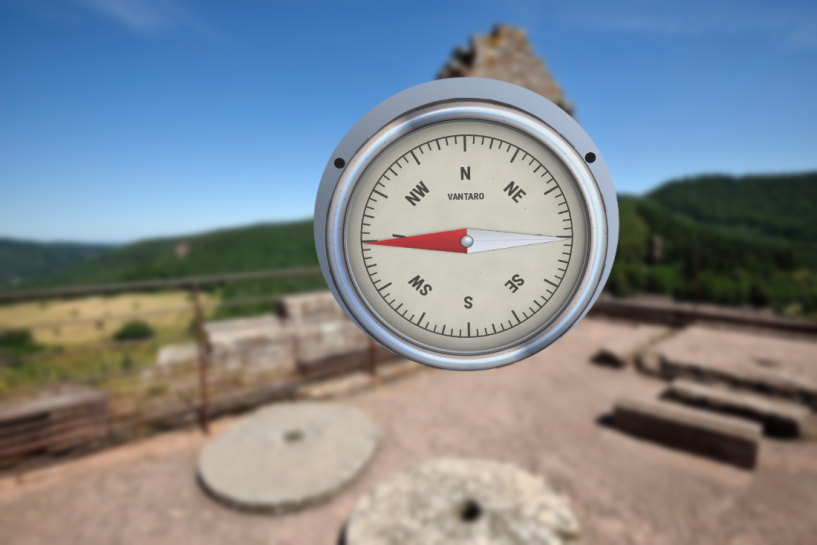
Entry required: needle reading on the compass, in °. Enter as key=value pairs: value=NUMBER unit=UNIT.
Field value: value=270 unit=°
